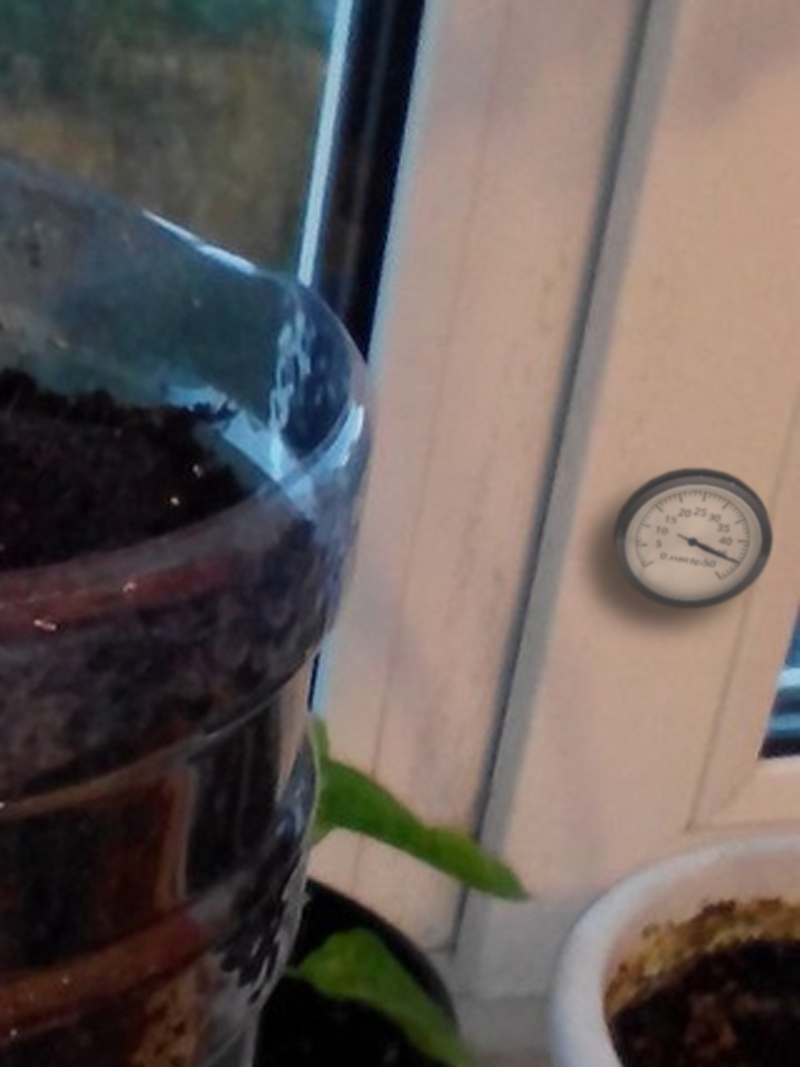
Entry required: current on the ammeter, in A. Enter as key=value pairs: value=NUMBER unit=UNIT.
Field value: value=45 unit=A
